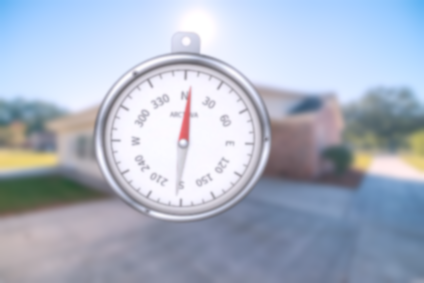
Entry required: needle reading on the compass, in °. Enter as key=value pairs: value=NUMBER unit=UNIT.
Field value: value=5 unit=°
